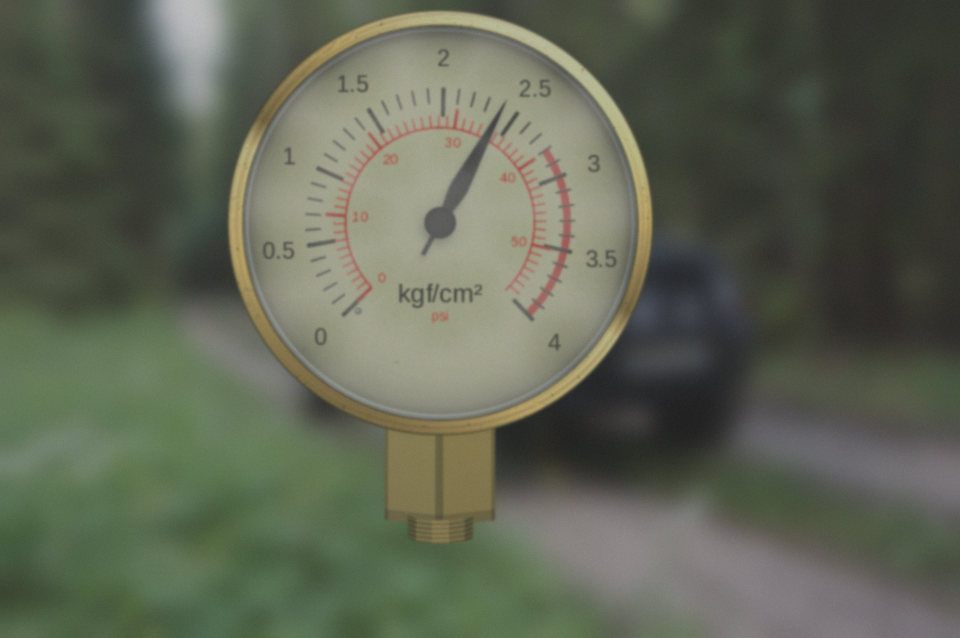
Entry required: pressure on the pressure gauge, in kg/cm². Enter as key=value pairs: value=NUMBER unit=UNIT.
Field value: value=2.4 unit=kg/cm²
